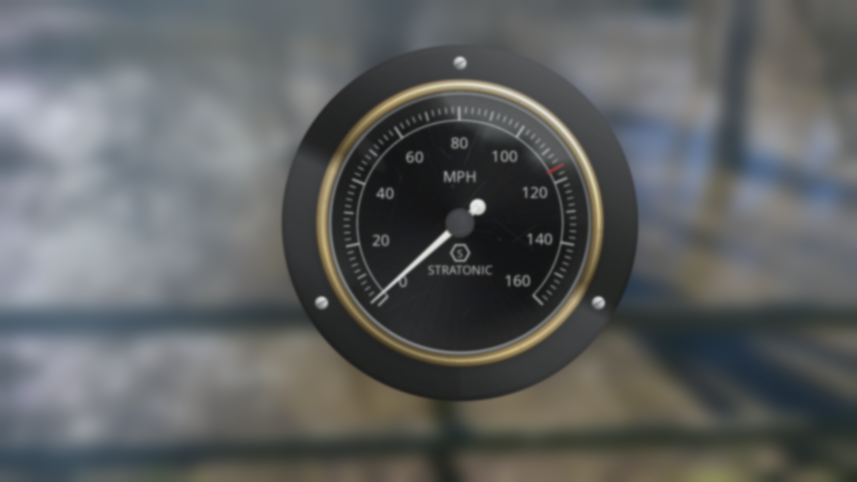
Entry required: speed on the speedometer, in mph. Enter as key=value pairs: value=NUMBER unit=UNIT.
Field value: value=2 unit=mph
